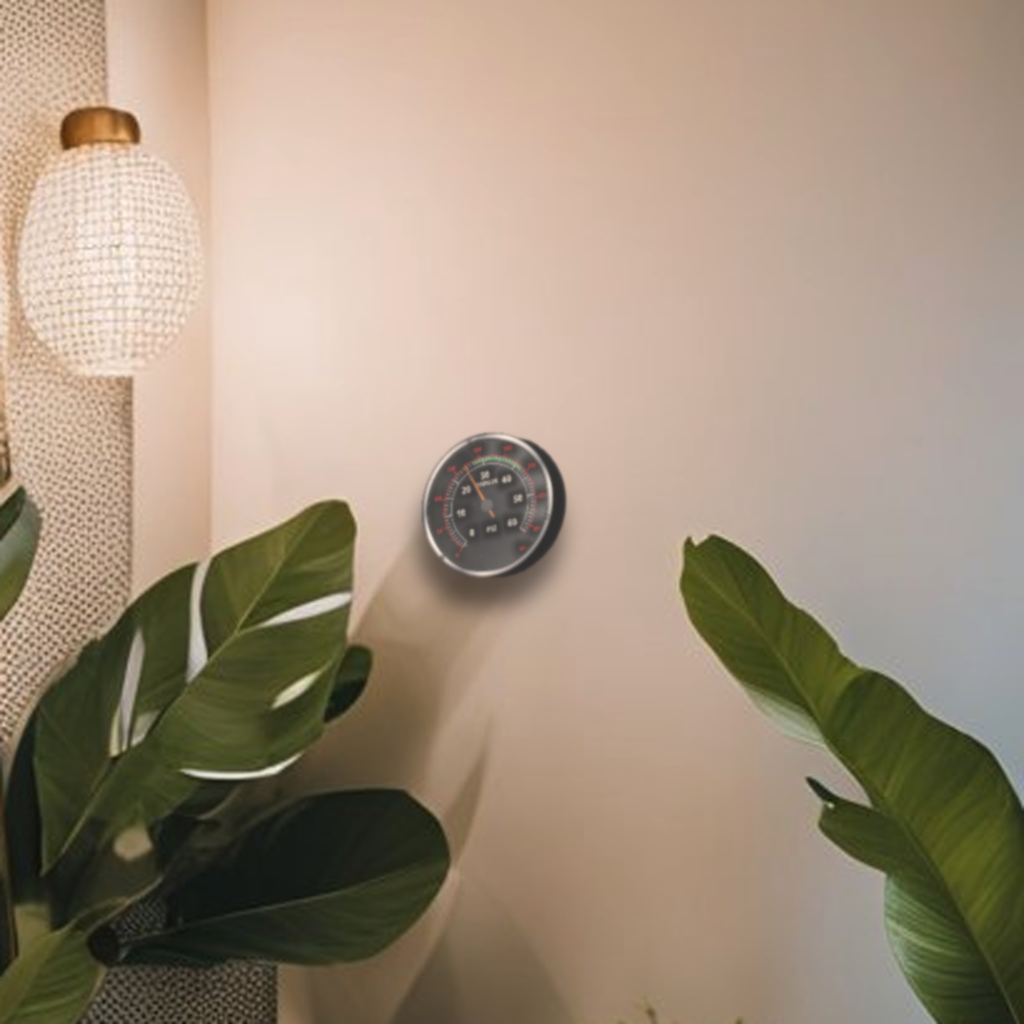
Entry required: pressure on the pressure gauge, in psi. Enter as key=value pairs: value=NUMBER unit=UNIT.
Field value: value=25 unit=psi
